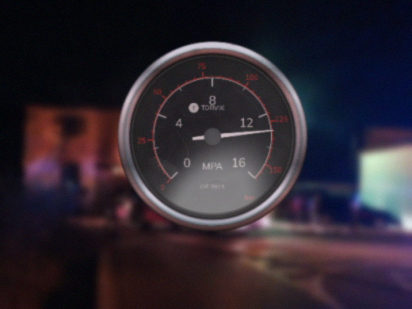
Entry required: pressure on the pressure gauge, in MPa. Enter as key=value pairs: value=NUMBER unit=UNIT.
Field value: value=13 unit=MPa
